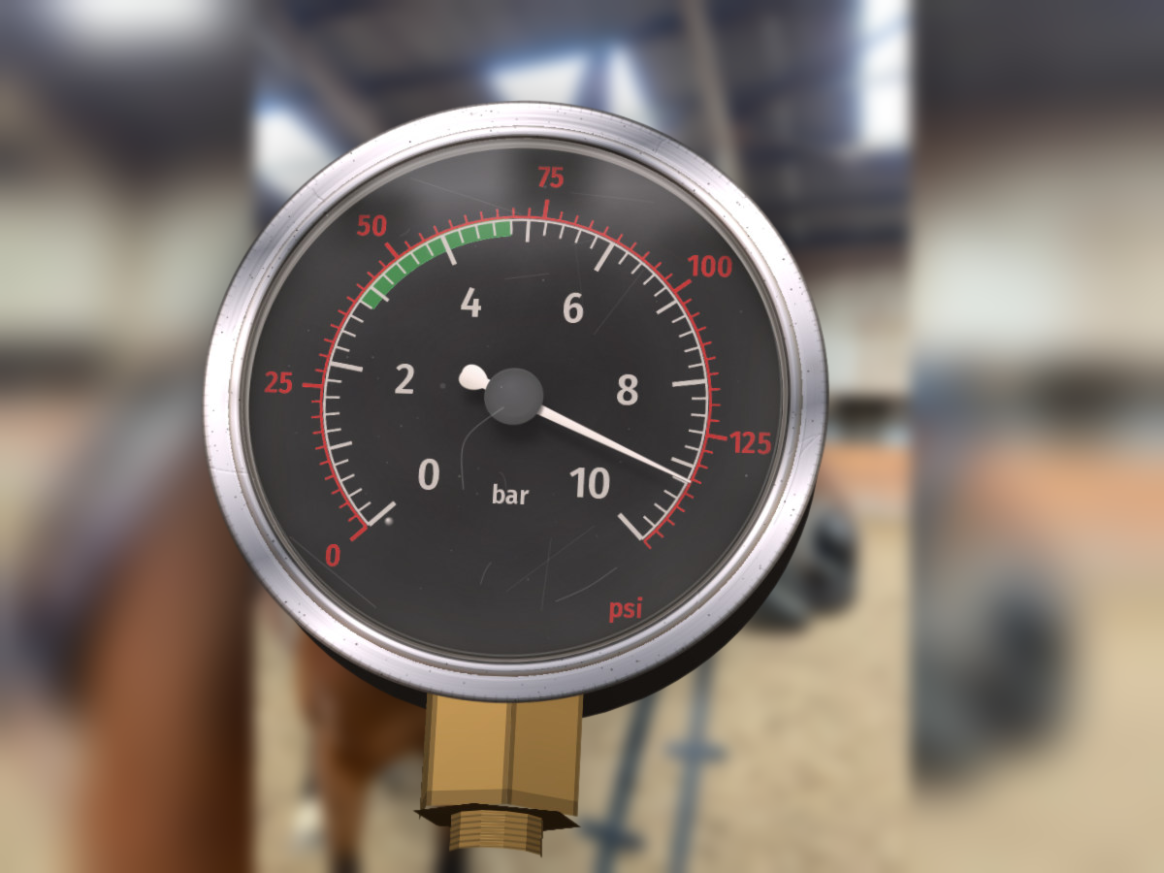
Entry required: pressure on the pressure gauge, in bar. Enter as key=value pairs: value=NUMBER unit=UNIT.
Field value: value=9.2 unit=bar
